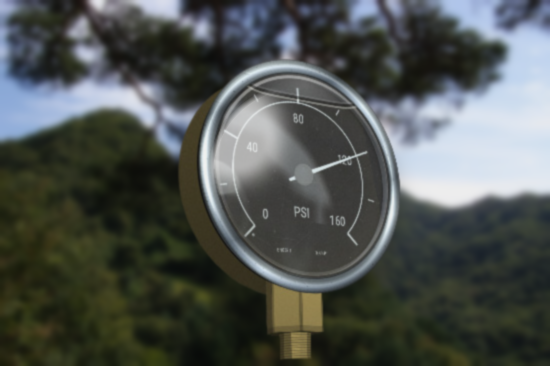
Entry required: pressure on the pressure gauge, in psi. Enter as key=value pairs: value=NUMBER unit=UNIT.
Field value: value=120 unit=psi
